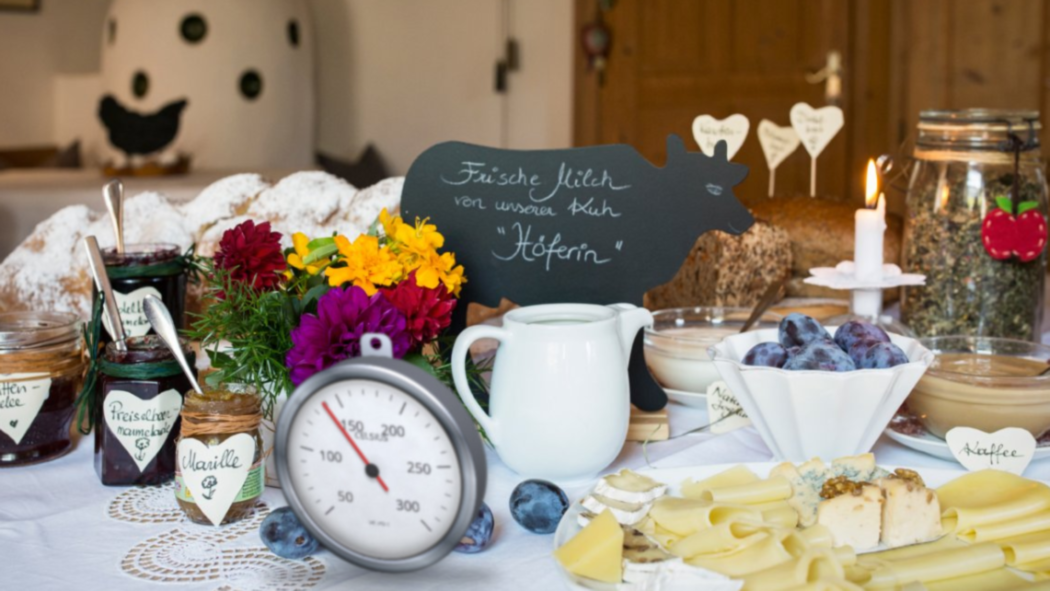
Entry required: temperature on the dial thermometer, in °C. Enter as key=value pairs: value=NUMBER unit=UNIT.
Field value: value=140 unit=°C
